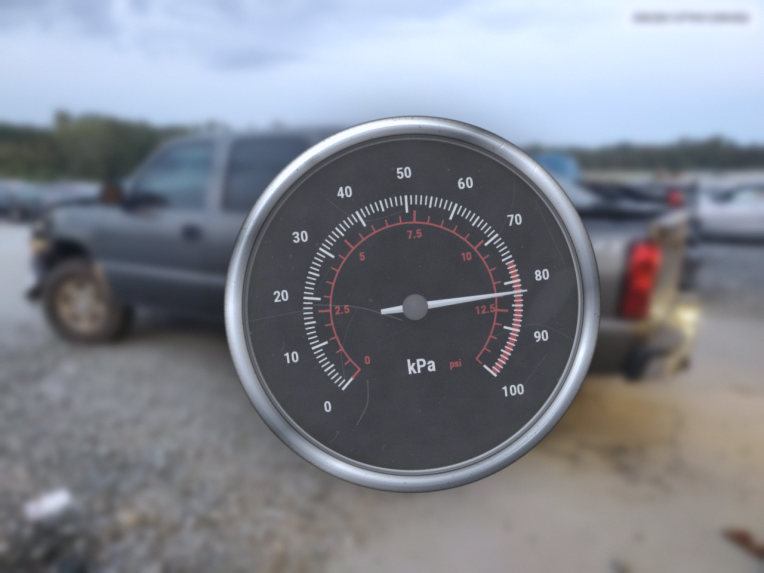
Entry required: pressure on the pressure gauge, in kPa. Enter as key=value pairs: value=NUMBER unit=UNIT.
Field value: value=82 unit=kPa
